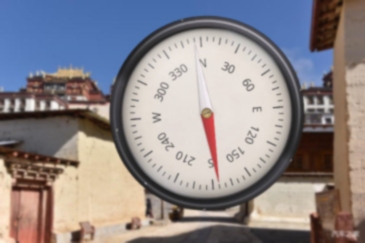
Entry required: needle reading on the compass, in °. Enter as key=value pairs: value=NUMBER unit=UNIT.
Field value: value=175 unit=°
